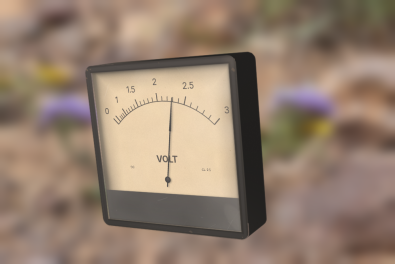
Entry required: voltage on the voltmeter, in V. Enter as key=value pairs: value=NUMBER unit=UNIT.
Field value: value=2.3 unit=V
